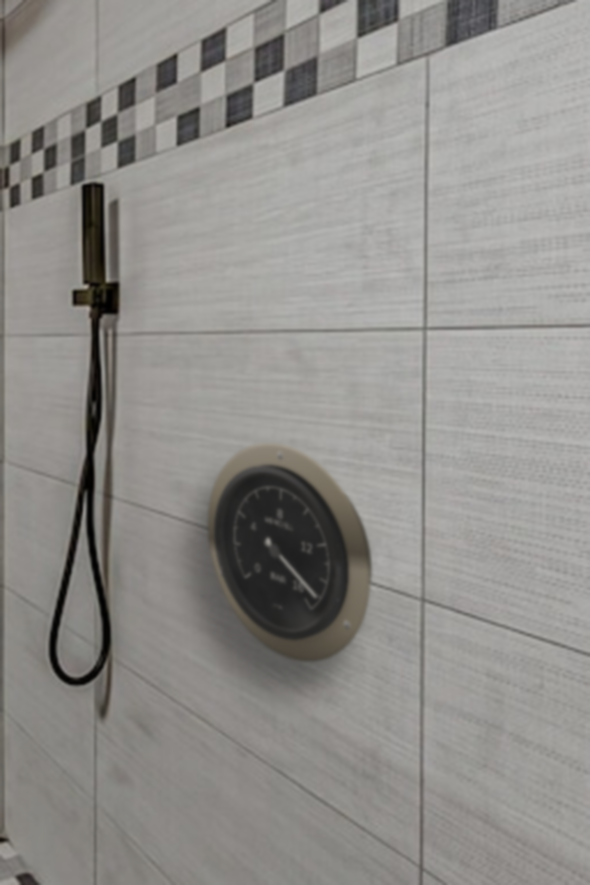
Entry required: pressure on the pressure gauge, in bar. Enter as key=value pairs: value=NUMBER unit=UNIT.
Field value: value=15 unit=bar
